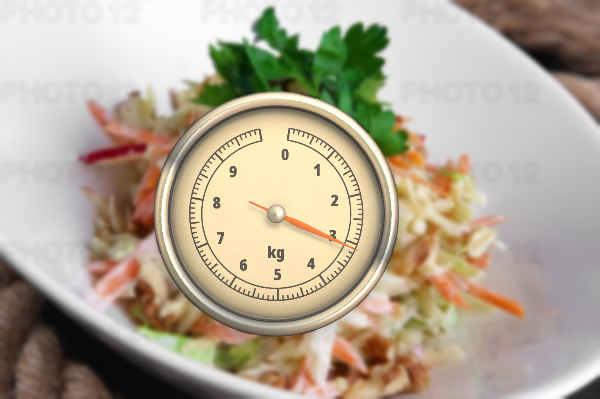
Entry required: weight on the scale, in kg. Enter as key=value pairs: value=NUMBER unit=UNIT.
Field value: value=3.1 unit=kg
